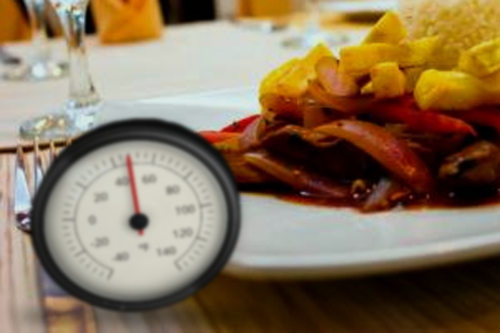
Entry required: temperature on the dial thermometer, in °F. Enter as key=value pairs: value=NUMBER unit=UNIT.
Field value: value=48 unit=°F
